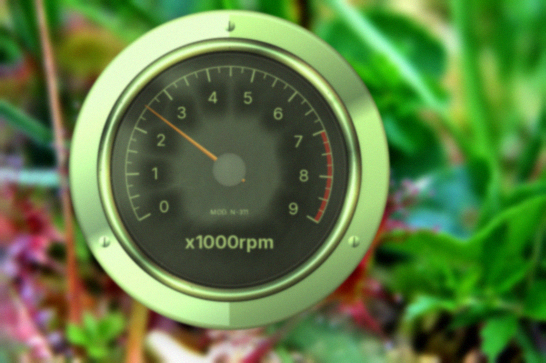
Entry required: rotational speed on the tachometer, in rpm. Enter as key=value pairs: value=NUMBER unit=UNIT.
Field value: value=2500 unit=rpm
